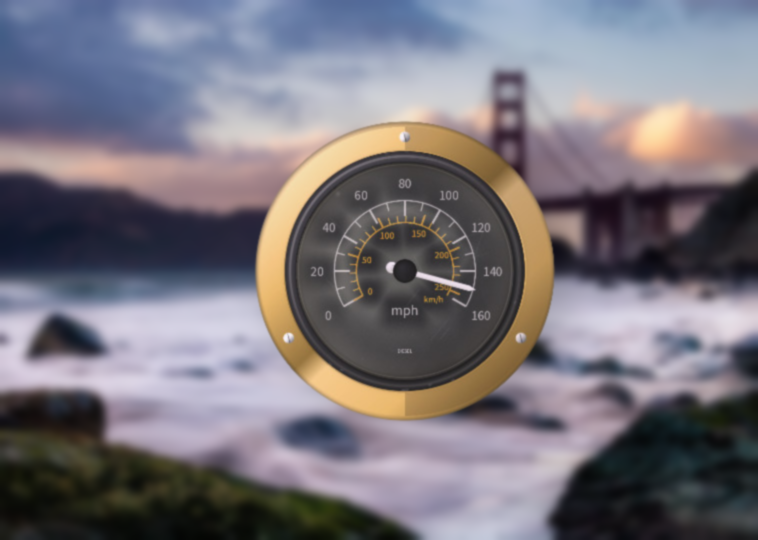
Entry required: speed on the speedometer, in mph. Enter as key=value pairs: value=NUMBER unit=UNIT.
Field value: value=150 unit=mph
